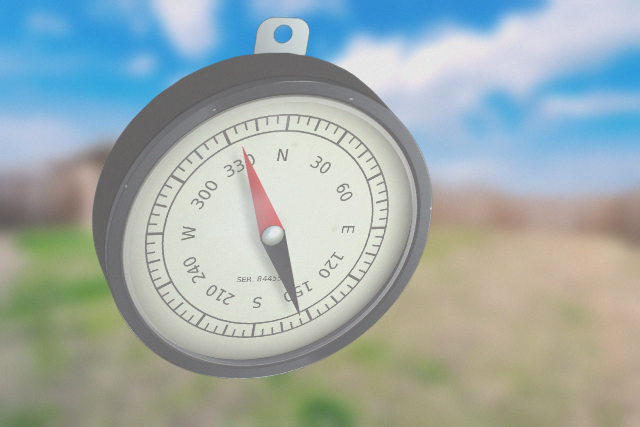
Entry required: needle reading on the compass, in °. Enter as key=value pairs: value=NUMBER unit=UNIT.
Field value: value=335 unit=°
